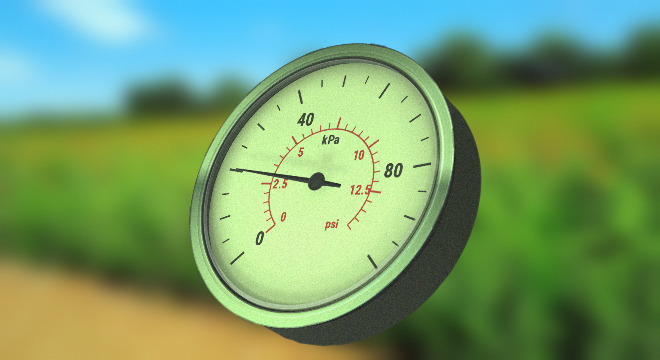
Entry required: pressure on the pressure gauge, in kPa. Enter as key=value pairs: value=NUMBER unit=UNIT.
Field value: value=20 unit=kPa
